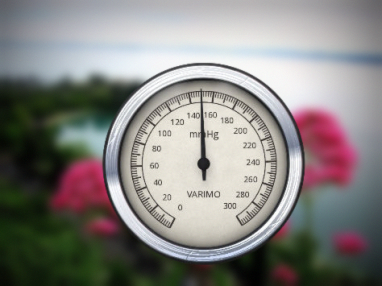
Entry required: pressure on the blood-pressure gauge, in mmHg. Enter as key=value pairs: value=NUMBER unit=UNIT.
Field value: value=150 unit=mmHg
